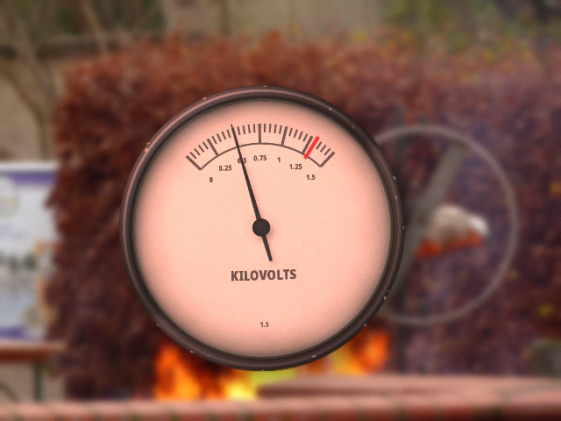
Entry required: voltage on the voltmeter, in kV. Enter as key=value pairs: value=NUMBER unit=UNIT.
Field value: value=0.5 unit=kV
